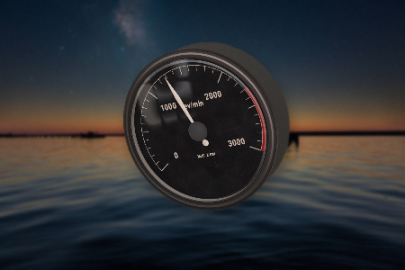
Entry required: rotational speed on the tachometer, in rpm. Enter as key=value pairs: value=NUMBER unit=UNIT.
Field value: value=1300 unit=rpm
